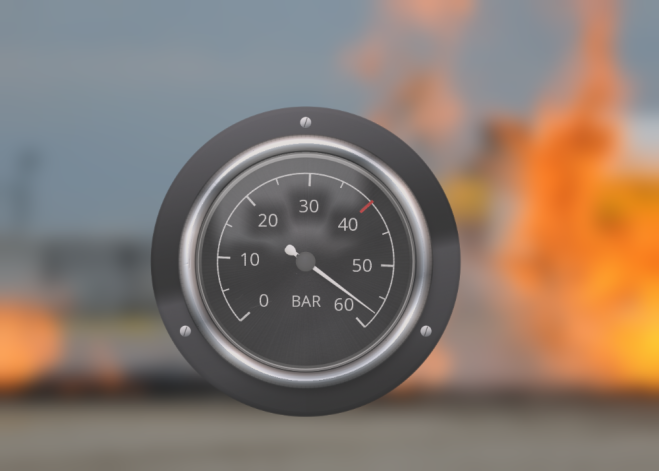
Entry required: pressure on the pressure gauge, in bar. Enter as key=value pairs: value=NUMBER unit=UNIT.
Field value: value=57.5 unit=bar
